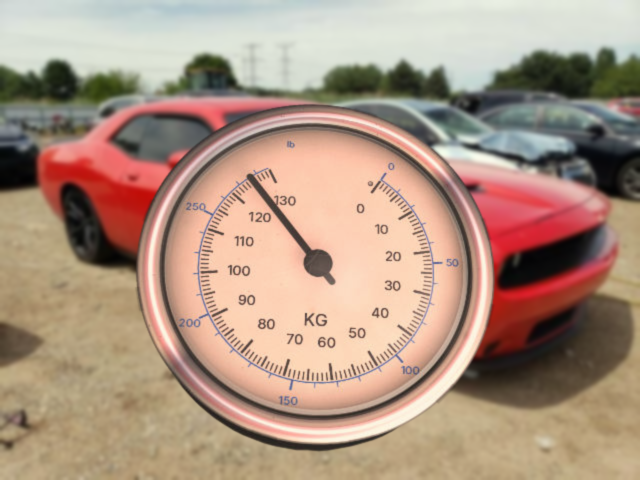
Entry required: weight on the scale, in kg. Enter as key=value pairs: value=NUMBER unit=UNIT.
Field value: value=125 unit=kg
